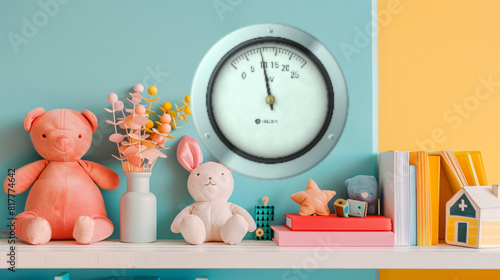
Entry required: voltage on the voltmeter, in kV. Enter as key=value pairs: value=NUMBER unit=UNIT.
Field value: value=10 unit=kV
